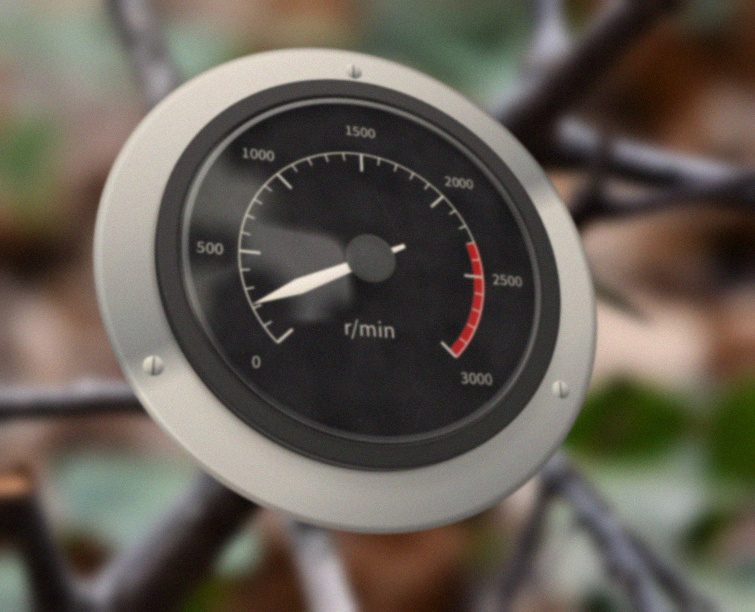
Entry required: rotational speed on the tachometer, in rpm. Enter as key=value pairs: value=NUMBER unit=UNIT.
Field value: value=200 unit=rpm
